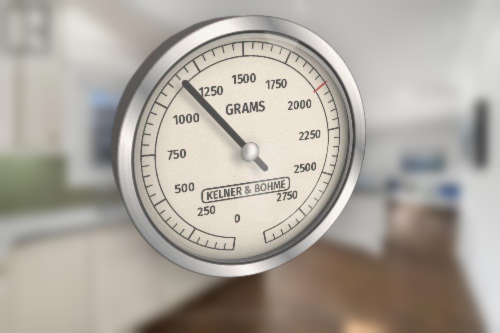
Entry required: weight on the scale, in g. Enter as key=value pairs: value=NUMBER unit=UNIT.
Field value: value=1150 unit=g
